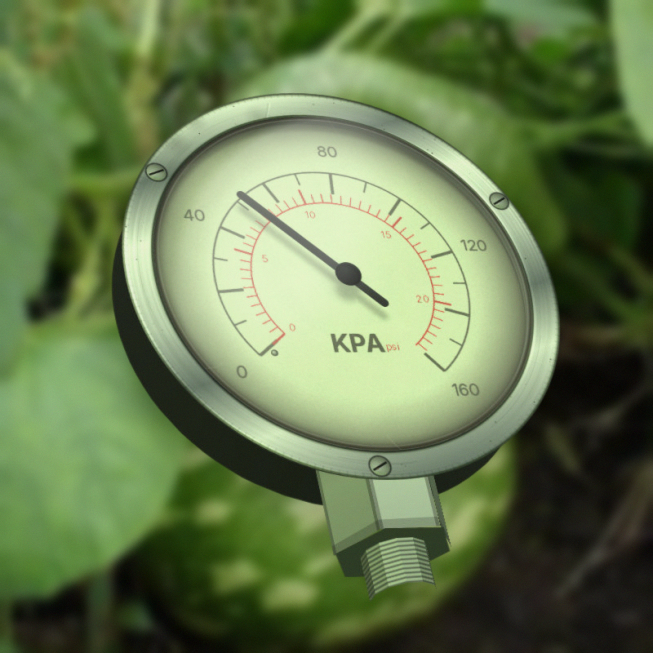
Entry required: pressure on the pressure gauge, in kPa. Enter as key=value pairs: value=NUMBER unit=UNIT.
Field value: value=50 unit=kPa
